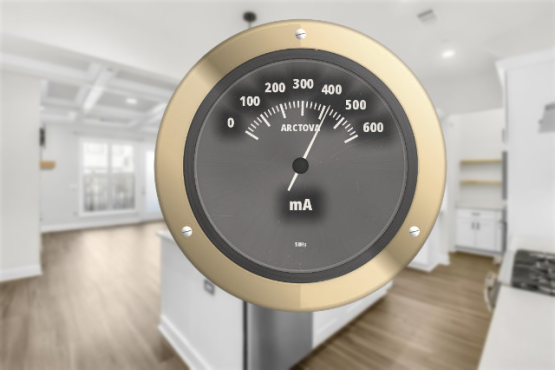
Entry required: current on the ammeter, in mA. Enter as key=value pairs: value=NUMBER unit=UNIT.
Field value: value=420 unit=mA
